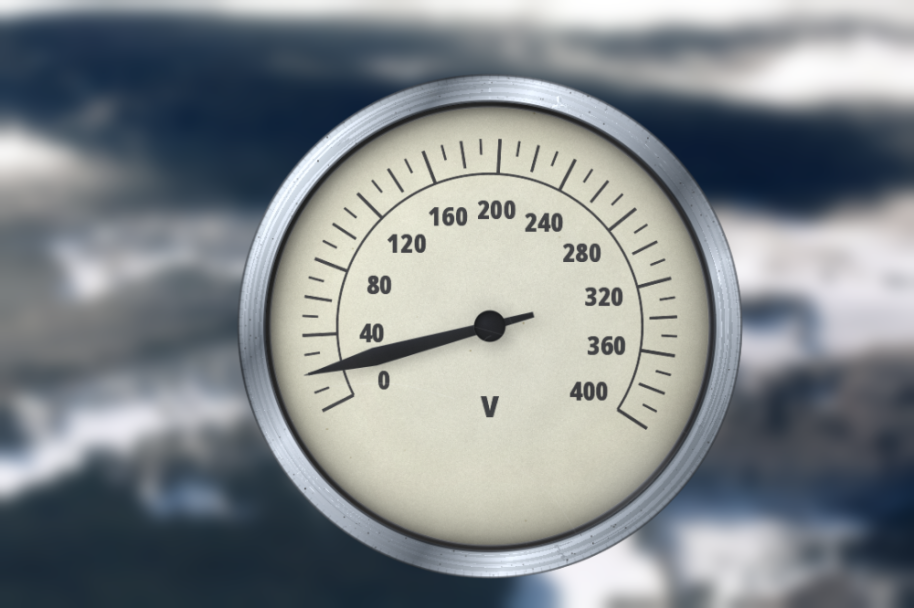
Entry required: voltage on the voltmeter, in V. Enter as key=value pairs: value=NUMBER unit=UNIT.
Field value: value=20 unit=V
